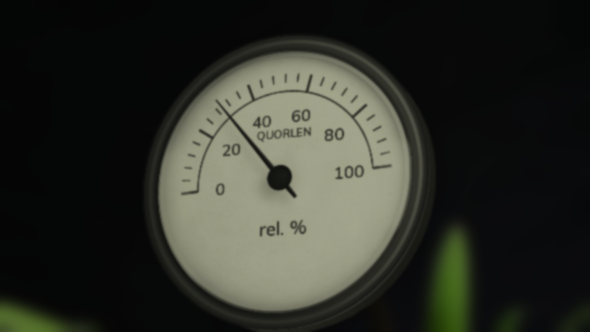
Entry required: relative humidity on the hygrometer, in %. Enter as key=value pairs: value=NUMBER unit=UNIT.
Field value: value=30 unit=%
